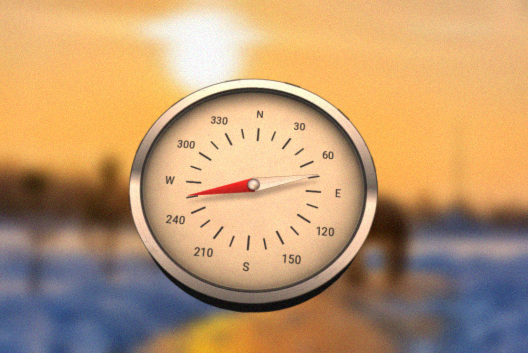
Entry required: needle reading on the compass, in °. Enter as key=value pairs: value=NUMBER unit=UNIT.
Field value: value=255 unit=°
